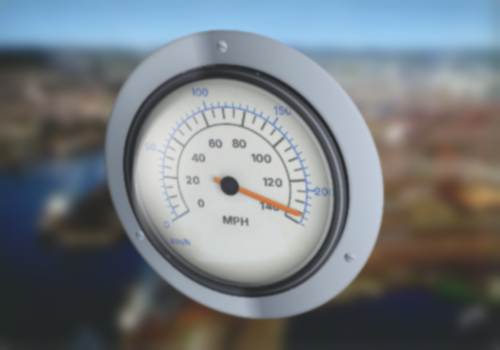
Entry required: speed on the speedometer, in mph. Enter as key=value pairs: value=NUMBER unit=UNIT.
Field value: value=135 unit=mph
